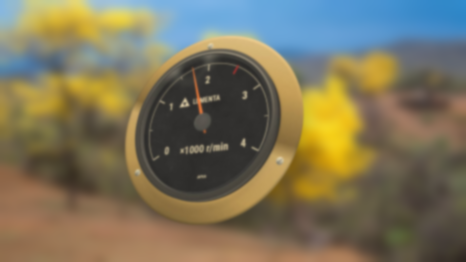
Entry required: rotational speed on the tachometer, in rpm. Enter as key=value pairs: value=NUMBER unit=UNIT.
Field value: value=1750 unit=rpm
